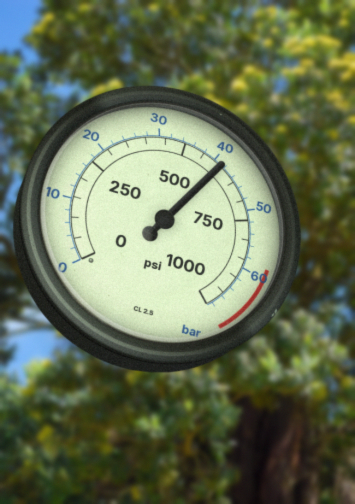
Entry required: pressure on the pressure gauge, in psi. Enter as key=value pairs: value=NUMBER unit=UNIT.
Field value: value=600 unit=psi
